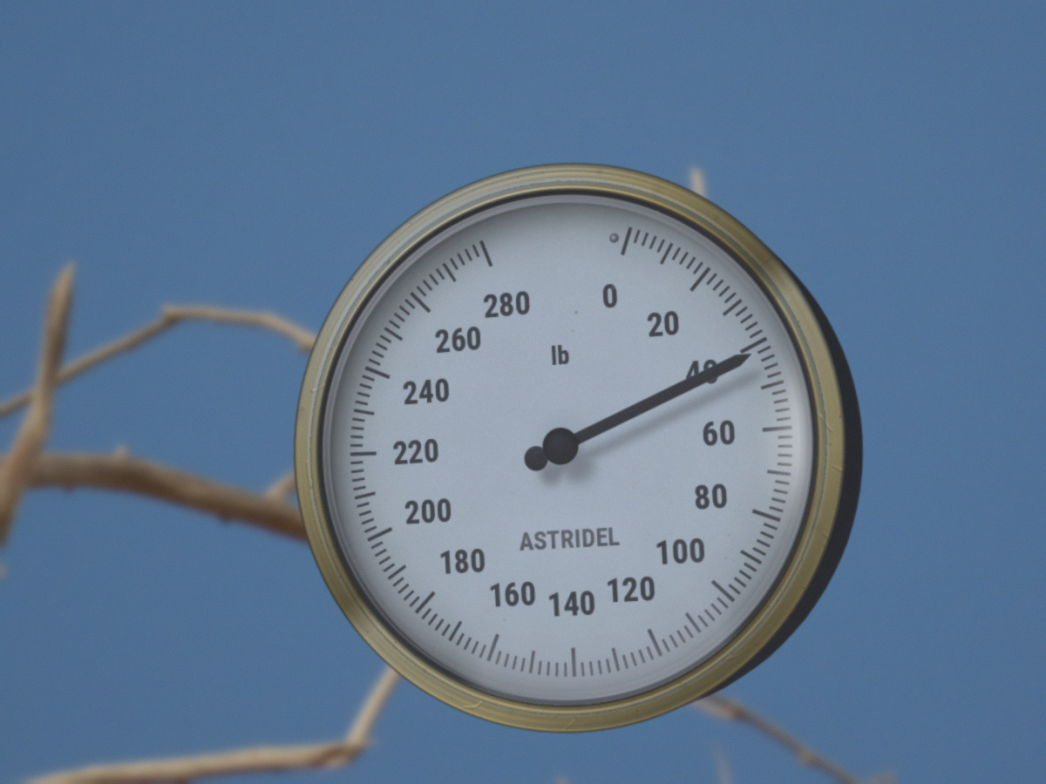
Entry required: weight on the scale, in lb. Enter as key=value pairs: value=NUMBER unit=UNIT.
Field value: value=42 unit=lb
